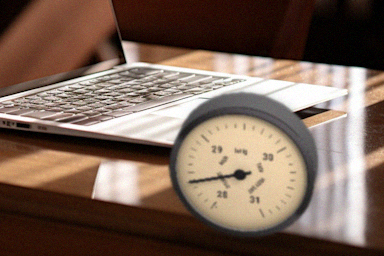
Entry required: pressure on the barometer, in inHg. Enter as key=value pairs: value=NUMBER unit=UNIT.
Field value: value=28.4 unit=inHg
